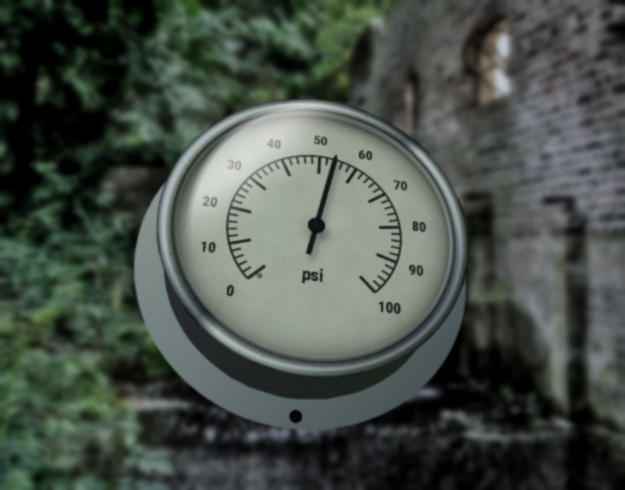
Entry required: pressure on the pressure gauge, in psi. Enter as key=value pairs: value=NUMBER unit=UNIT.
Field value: value=54 unit=psi
